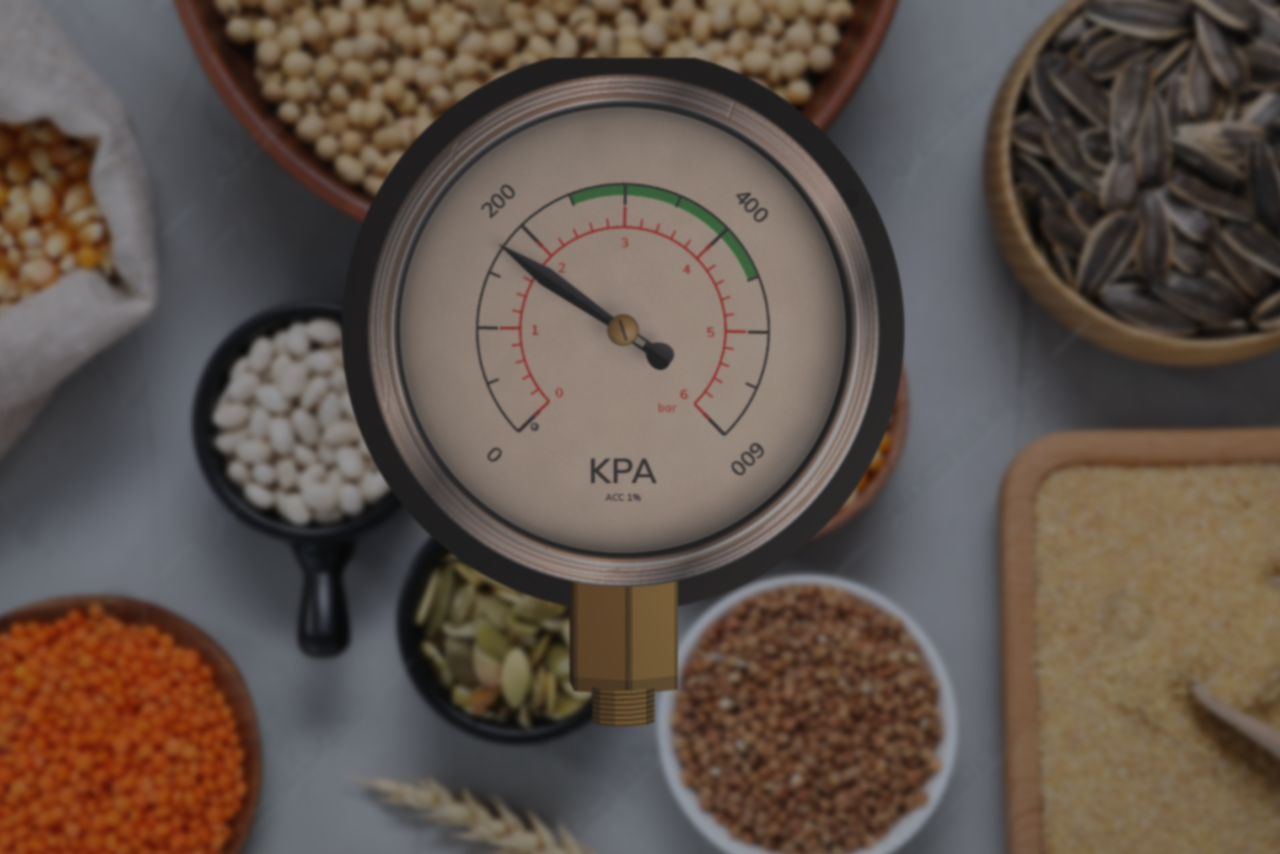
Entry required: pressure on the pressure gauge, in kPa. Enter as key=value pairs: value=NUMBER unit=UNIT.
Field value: value=175 unit=kPa
